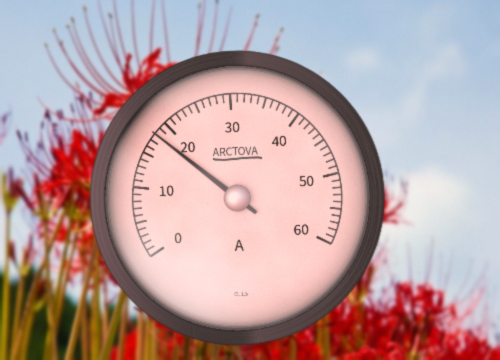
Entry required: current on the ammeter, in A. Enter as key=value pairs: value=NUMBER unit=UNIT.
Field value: value=18 unit=A
